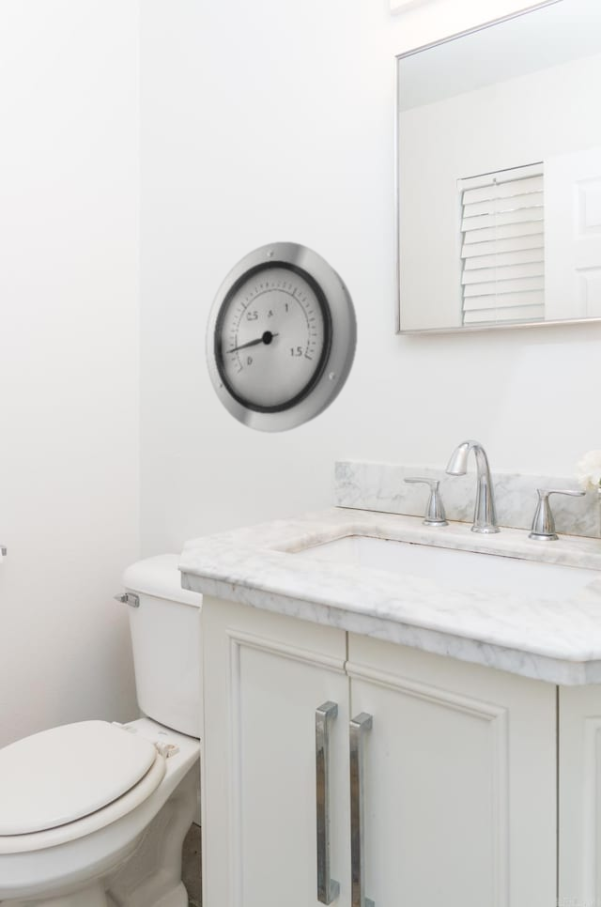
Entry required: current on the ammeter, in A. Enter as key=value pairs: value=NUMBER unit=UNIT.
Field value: value=0.15 unit=A
